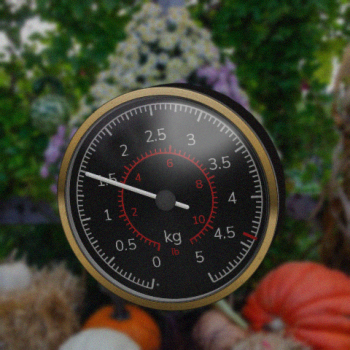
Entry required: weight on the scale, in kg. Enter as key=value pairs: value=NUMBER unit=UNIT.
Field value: value=1.5 unit=kg
